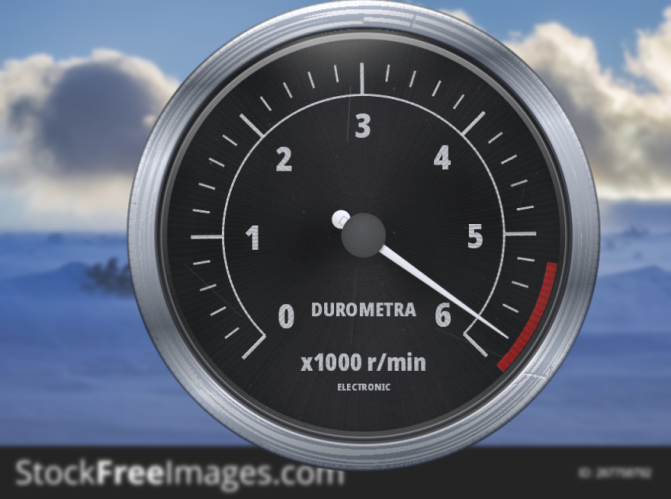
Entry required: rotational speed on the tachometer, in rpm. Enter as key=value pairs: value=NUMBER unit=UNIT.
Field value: value=5800 unit=rpm
